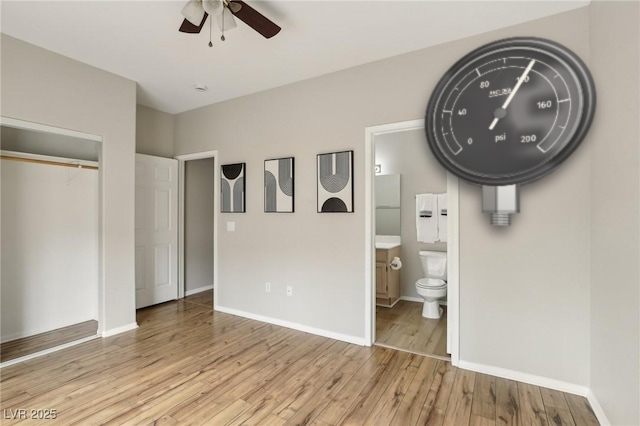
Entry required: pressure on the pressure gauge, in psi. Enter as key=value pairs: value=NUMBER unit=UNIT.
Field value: value=120 unit=psi
